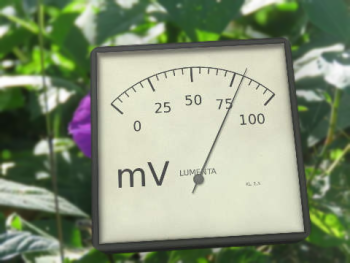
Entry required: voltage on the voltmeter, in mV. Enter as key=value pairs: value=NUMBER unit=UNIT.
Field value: value=80 unit=mV
